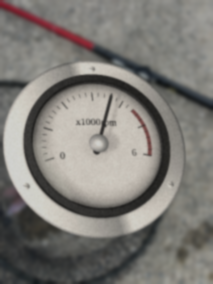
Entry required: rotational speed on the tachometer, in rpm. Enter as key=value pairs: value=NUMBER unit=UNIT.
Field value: value=3600 unit=rpm
